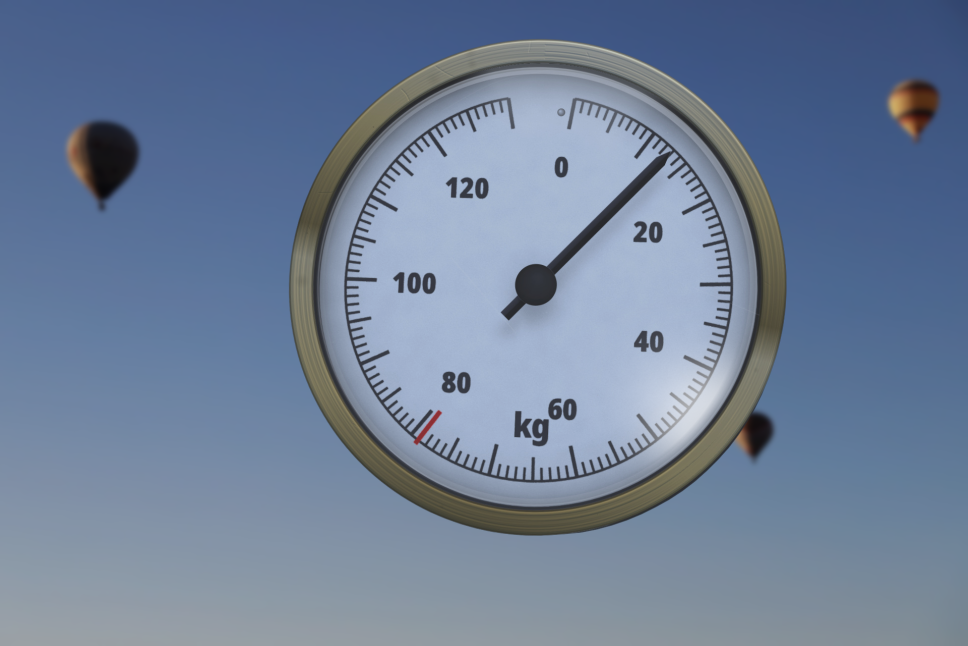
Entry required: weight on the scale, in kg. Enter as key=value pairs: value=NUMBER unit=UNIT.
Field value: value=13 unit=kg
